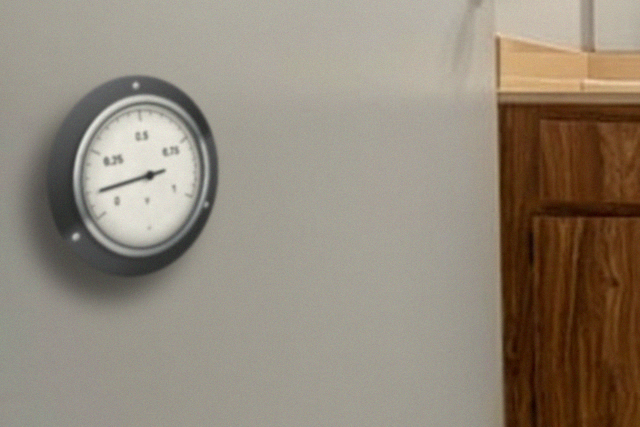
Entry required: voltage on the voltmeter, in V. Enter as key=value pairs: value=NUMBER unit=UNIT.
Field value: value=0.1 unit=V
